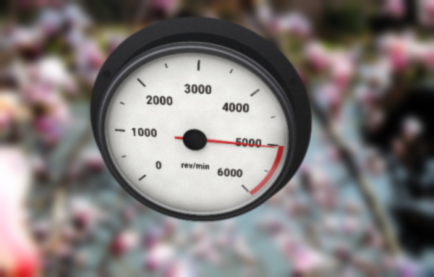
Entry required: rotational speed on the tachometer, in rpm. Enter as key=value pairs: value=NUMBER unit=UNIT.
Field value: value=5000 unit=rpm
